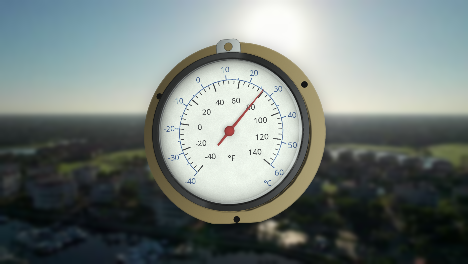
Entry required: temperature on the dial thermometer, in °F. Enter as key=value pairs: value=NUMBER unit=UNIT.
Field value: value=80 unit=°F
